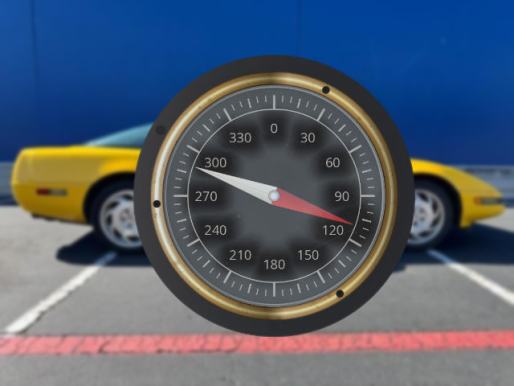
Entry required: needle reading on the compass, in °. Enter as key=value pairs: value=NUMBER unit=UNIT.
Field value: value=110 unit=°
